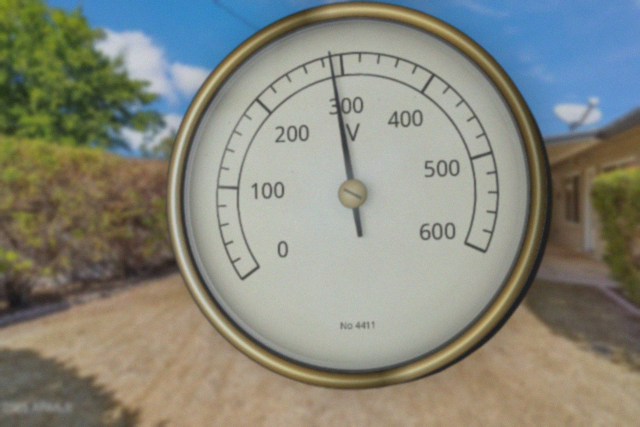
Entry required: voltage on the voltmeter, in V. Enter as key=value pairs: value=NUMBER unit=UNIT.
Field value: value=290 unit=V
